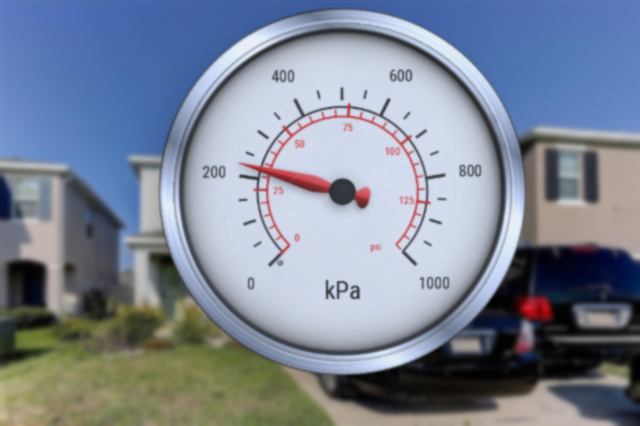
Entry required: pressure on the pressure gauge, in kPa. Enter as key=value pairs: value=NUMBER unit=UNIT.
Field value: value=225 unit=kPa
